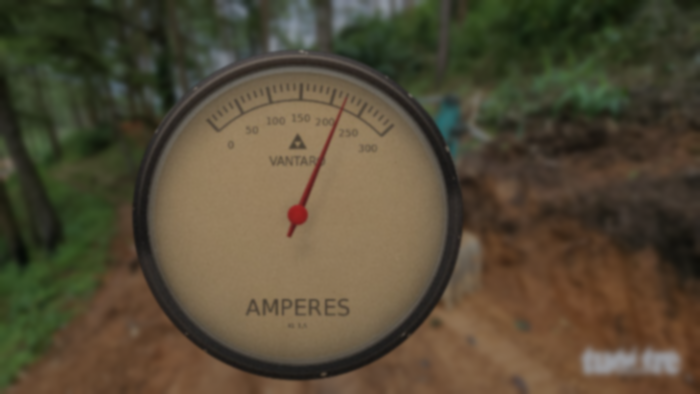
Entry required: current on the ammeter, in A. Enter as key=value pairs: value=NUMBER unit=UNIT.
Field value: value=220 unit=A
